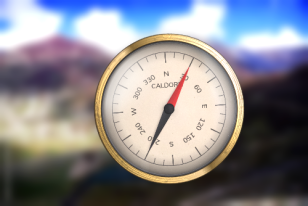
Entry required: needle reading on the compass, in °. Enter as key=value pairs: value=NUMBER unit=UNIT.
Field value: value=30 unit=°
